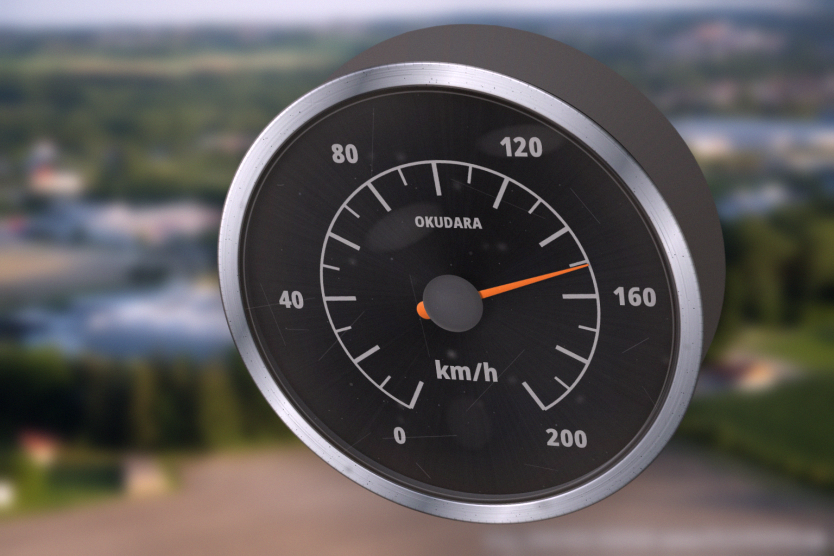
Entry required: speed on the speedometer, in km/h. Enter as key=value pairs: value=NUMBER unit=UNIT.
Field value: value=150 unit=km/h
